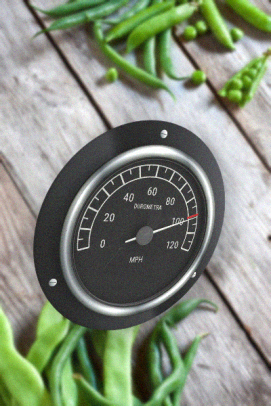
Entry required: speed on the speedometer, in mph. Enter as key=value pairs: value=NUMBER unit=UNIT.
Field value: value=100 unit=mph
